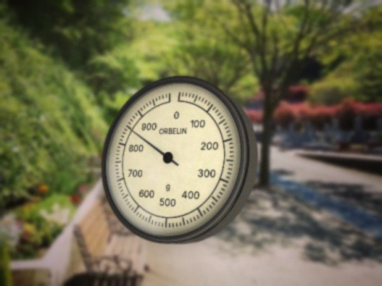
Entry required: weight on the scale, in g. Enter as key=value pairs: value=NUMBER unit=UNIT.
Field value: value=850 unit=g
